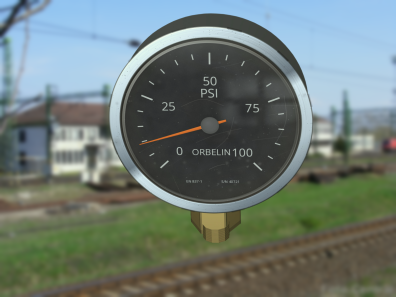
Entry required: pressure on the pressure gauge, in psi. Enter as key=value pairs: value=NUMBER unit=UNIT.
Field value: value=10 unit=psi
